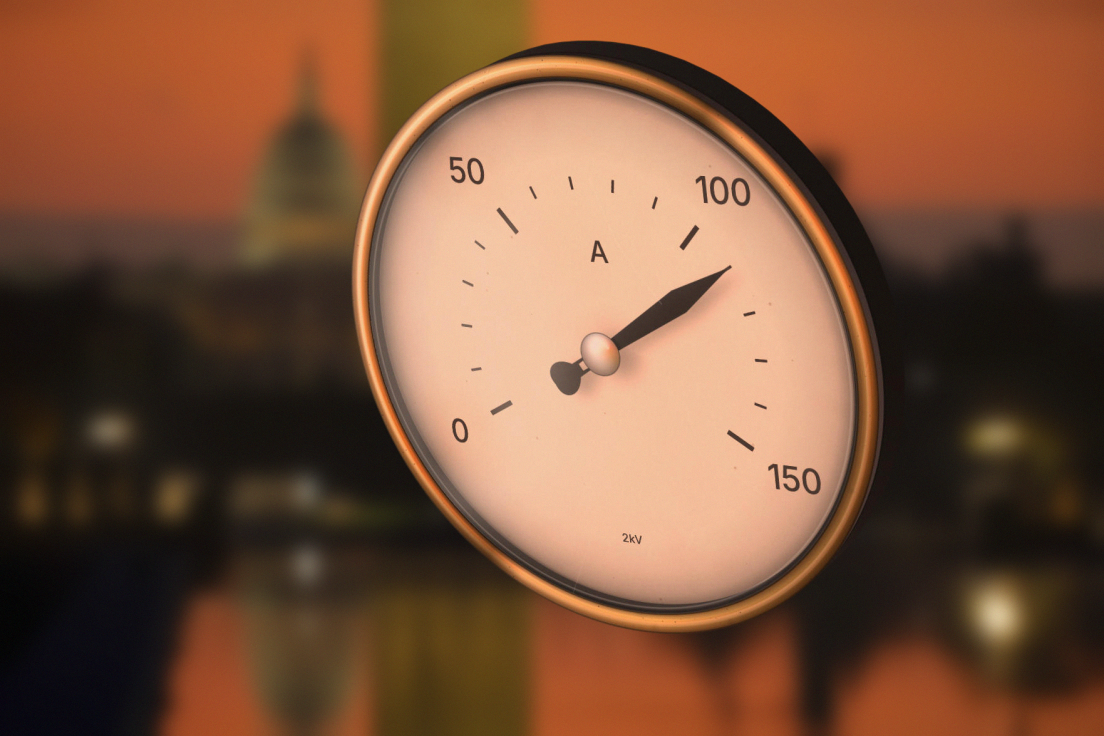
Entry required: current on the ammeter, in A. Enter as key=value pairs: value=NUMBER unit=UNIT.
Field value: value=110 unit=A
